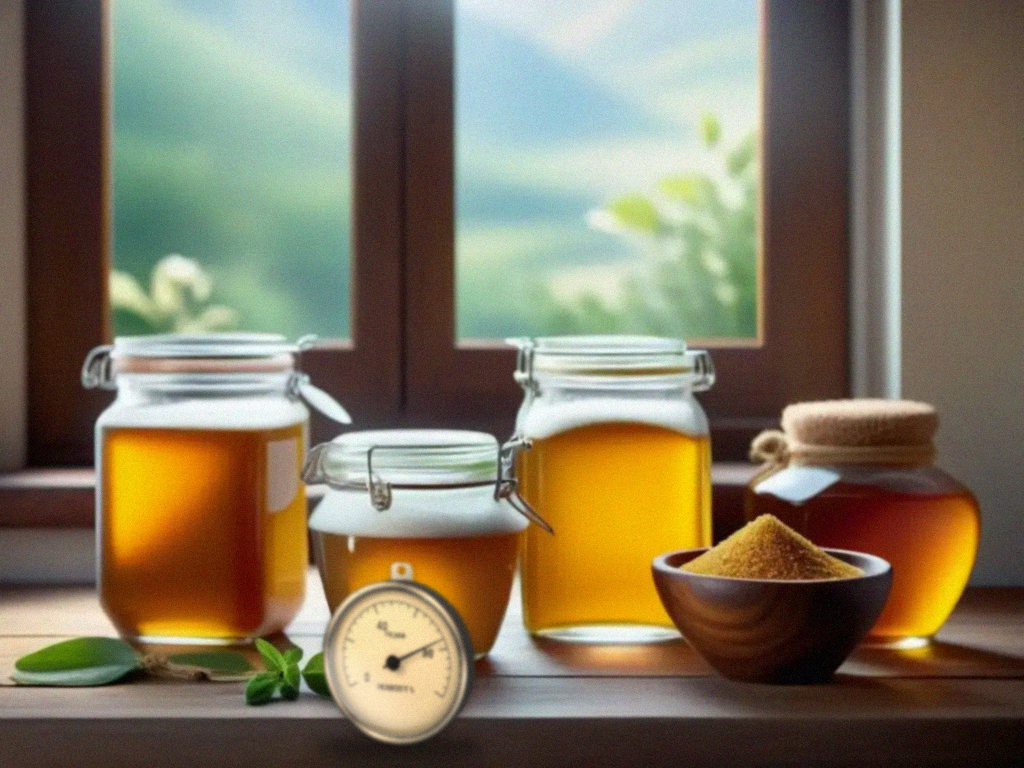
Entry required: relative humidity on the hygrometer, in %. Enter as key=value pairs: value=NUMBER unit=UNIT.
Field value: value=76 unit=%
